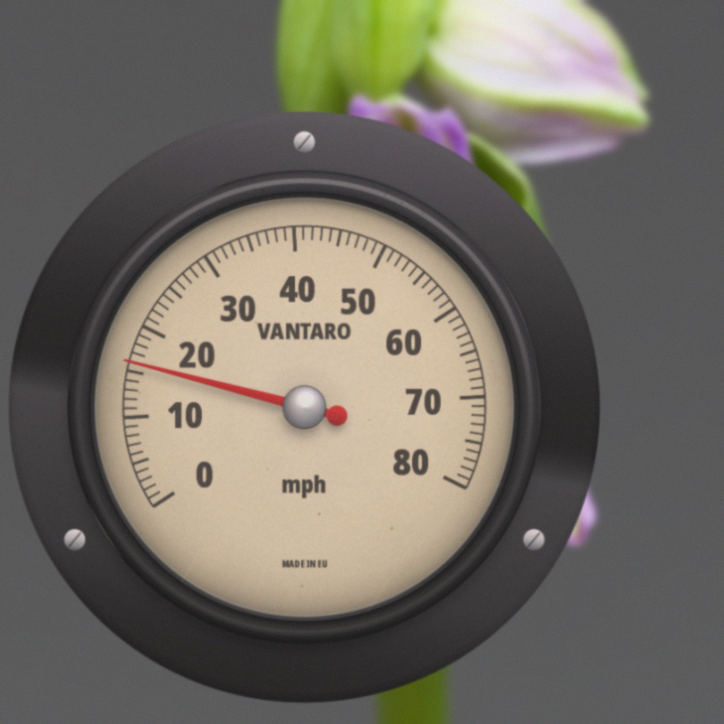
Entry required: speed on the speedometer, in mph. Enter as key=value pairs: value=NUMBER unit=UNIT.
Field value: value=16 unit=mph
